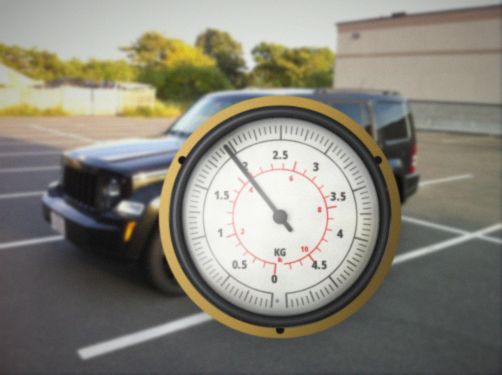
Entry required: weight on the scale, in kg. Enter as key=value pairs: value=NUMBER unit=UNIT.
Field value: value=1.95 unit=kg
